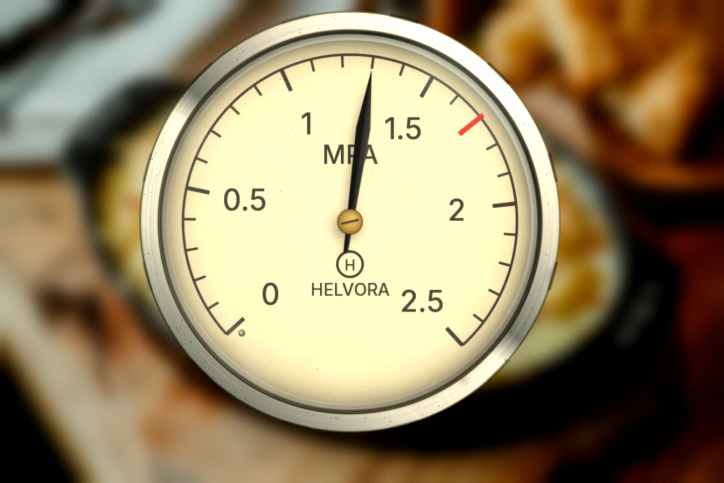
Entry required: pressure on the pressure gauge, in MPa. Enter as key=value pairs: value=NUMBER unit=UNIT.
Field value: value=1.3 unit=MPa
